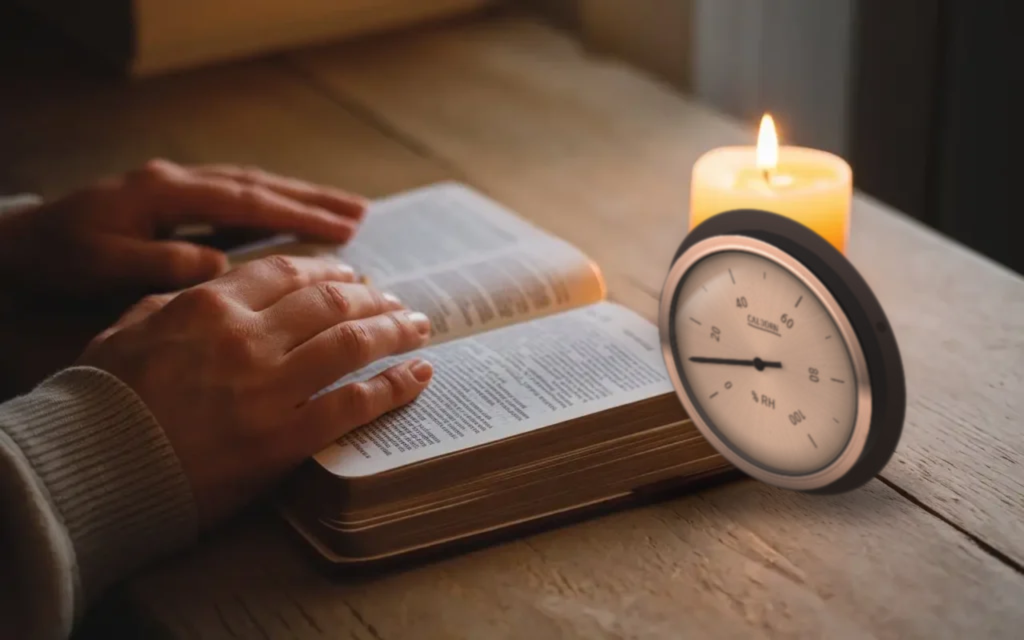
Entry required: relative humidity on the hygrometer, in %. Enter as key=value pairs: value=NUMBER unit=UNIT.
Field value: value=10 unit=%
